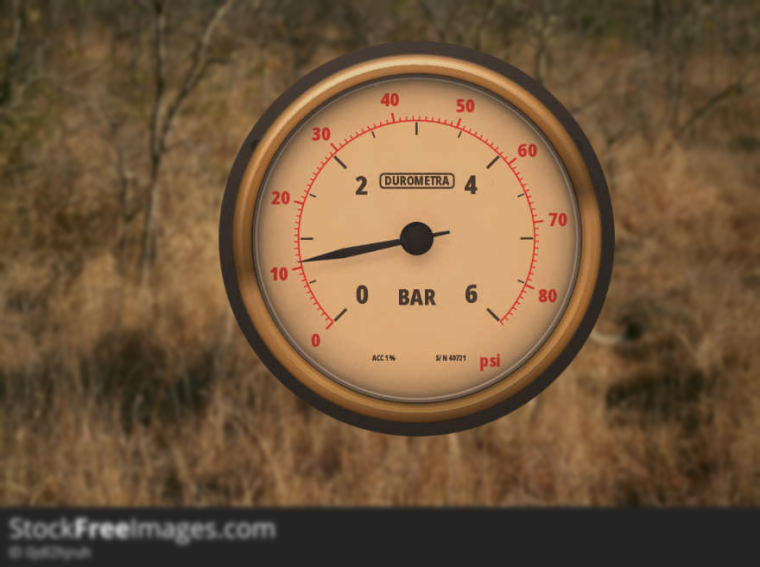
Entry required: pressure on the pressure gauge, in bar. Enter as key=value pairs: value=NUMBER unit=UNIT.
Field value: value=0.75 unit=bar
